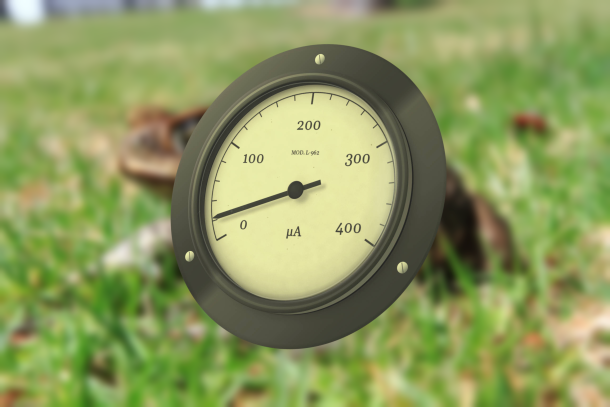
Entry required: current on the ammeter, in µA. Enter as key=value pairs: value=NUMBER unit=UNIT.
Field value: value=20 unit=µA
